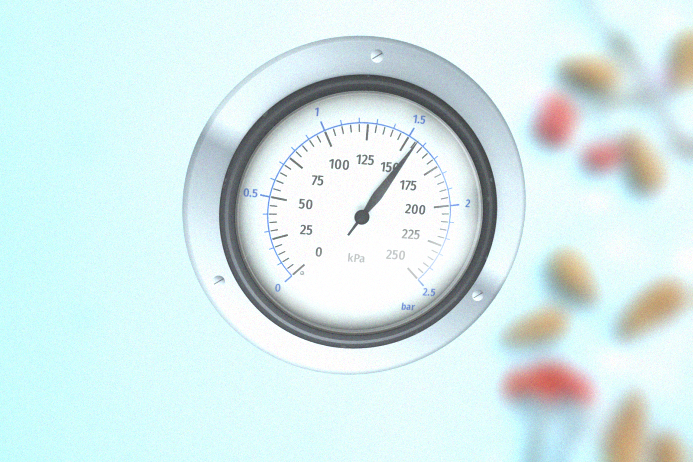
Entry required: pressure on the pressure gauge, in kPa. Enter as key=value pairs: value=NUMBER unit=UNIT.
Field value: value=155 unit=kPa
